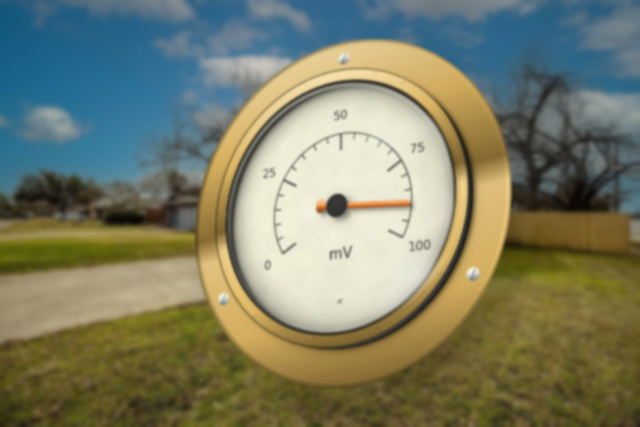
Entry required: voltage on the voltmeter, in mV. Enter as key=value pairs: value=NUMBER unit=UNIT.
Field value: value=90 unit=mV
